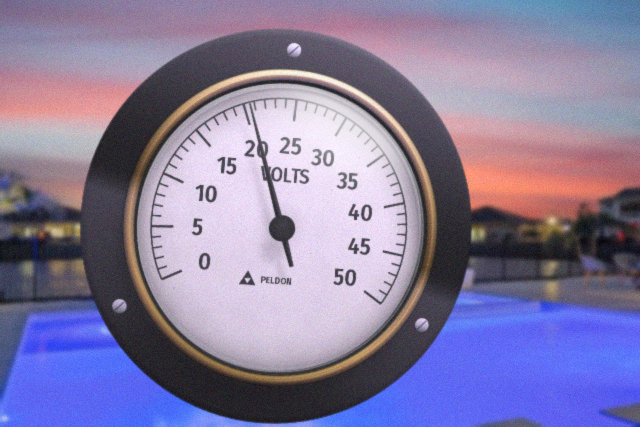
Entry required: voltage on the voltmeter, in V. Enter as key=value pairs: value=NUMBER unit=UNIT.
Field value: value=20.5 unit=V
